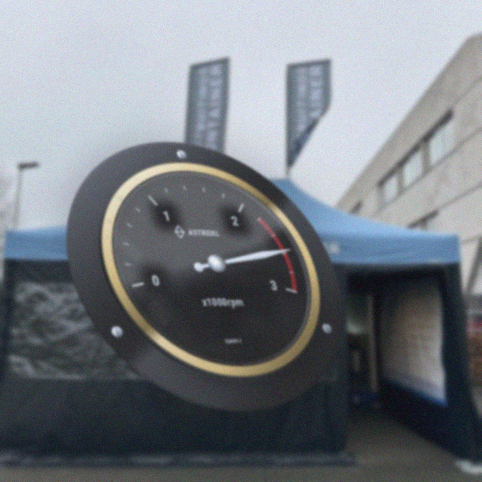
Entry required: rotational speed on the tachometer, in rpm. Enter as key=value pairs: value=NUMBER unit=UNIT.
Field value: value=2600 unit=rpm
